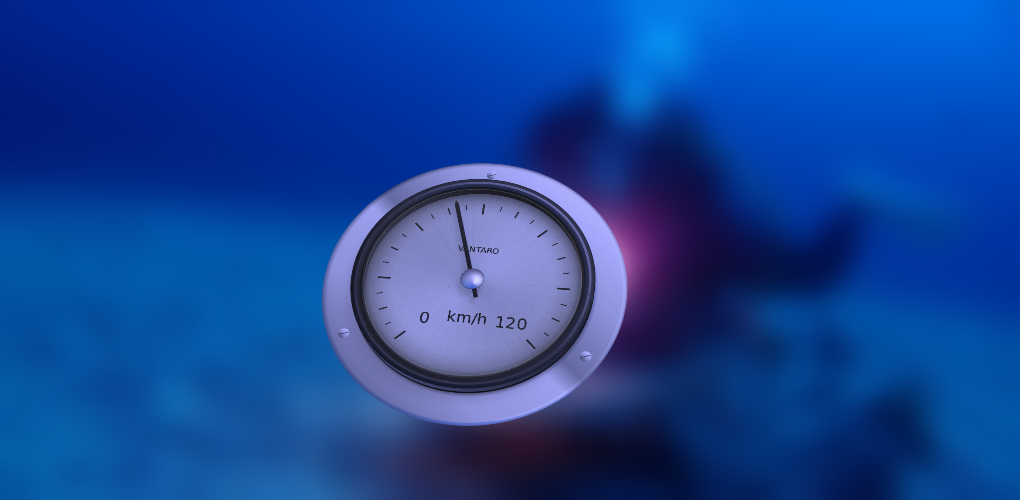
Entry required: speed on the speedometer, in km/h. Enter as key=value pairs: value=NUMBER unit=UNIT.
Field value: value=52.5 unit=km/h
